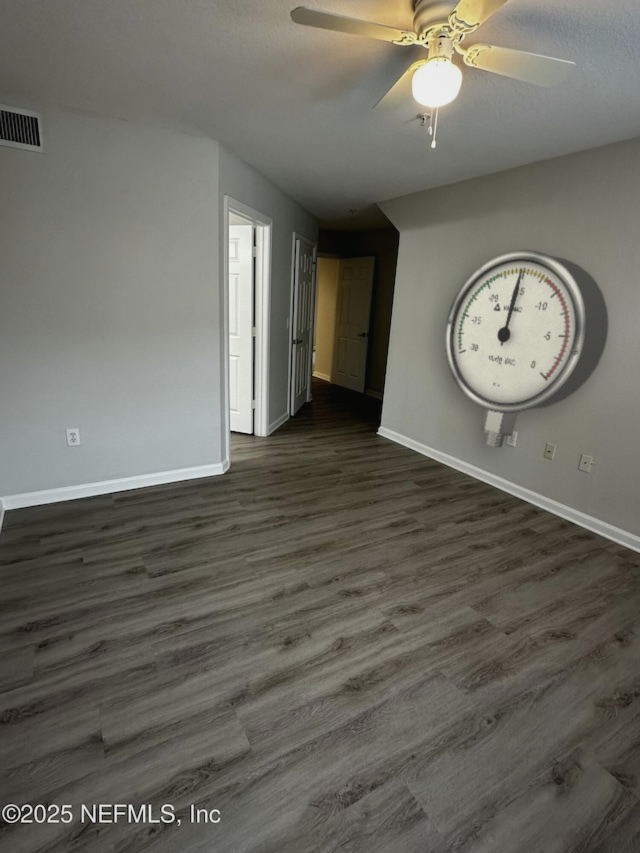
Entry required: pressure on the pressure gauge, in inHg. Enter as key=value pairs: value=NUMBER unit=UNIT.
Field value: value=-15 unit=inHg
